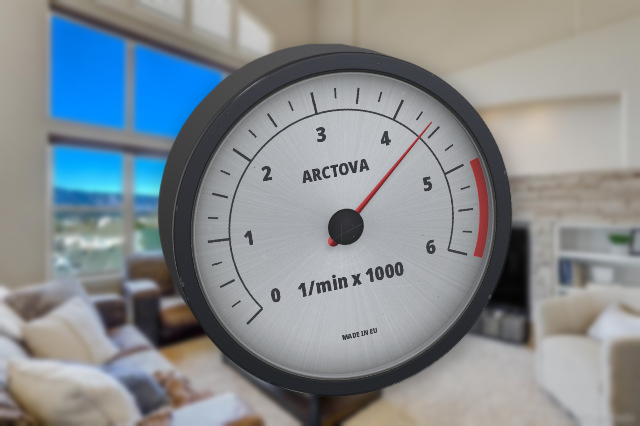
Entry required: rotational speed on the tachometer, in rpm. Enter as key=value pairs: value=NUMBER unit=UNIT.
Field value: value=4375 unit=rpm
